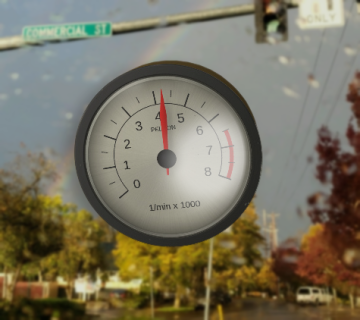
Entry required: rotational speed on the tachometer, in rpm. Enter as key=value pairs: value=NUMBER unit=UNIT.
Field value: value=4250 unit=rpm
